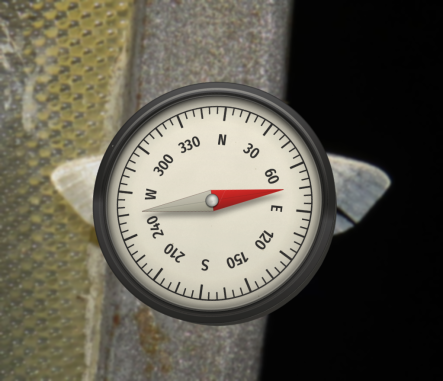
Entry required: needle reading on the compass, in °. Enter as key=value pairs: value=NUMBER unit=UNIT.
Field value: value=75 unit=°
